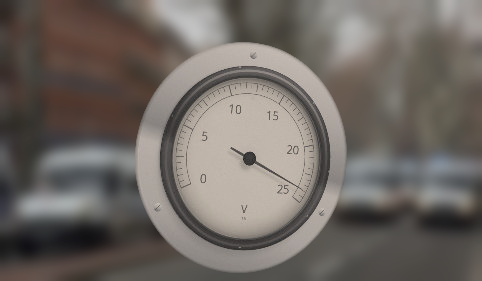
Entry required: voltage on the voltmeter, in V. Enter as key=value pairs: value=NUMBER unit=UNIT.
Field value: value=24 unit=V
